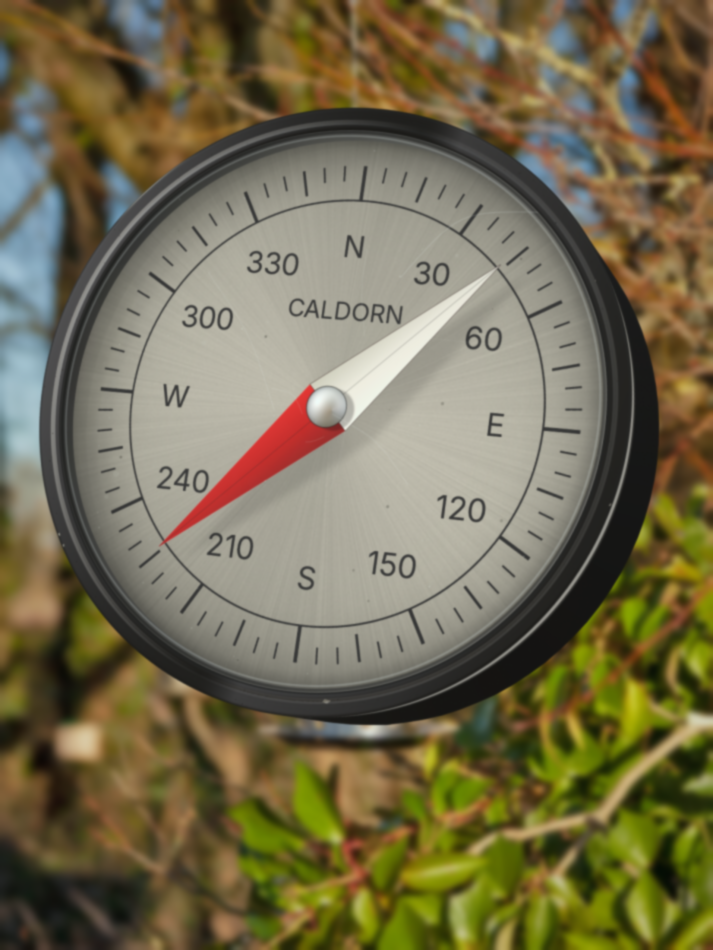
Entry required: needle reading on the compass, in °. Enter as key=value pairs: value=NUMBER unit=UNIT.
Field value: value=225 unit=°
